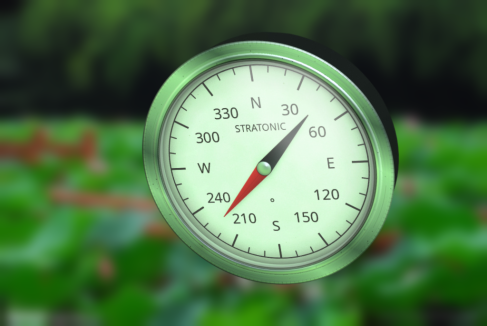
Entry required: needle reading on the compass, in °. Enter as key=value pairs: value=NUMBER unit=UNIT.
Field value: value=225 unit=°
